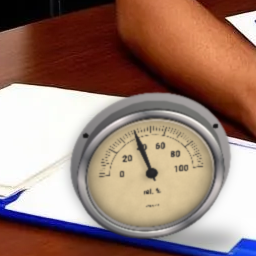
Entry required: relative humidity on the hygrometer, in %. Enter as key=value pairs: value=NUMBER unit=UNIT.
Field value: value=40 unit=%
